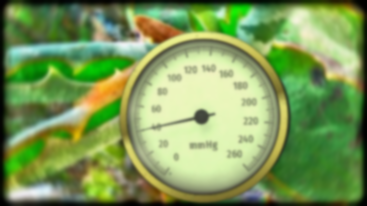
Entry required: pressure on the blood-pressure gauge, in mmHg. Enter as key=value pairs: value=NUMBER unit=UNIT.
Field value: value=40 unit=mmHg
